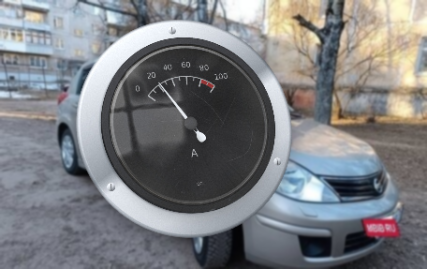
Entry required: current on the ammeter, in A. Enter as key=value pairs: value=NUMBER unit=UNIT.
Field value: value=20 unit=A
